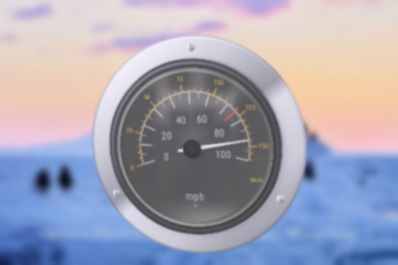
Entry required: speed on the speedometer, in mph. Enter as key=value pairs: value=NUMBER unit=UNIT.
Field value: value=90 unit=mph
